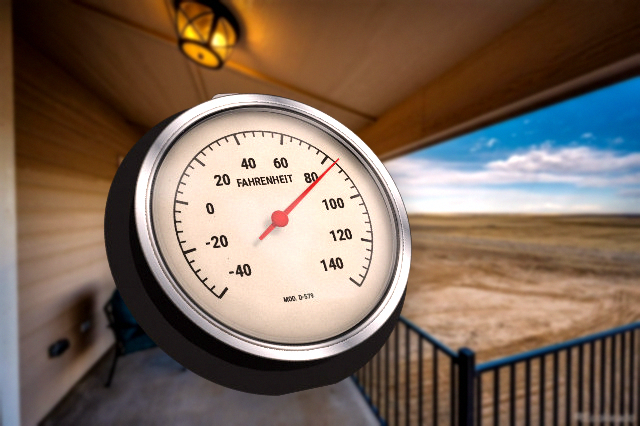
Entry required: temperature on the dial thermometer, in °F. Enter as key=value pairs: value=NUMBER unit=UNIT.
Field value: value=84 unit=°F
